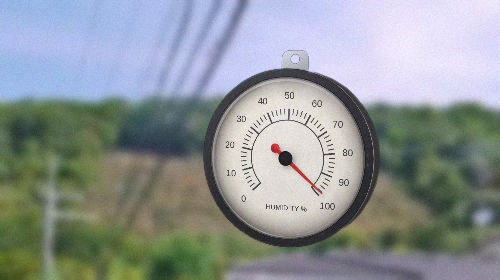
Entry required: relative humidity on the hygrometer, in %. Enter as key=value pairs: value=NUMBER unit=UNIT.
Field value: value=98 unit=%
